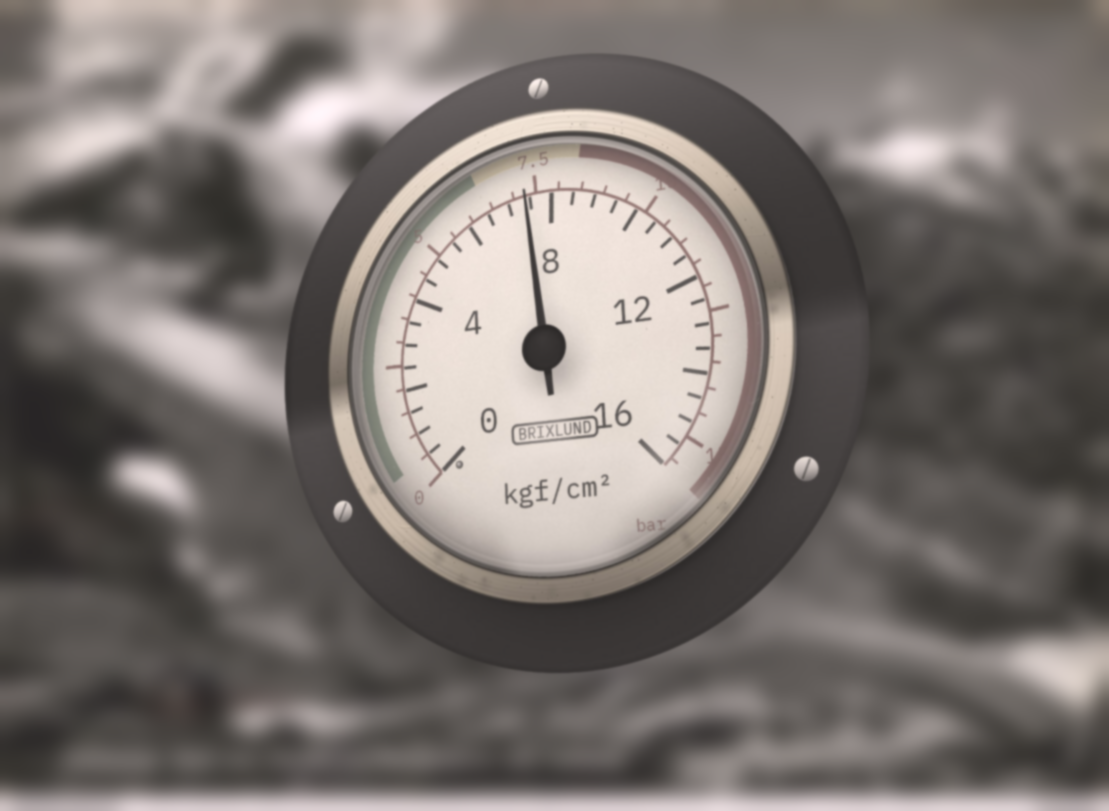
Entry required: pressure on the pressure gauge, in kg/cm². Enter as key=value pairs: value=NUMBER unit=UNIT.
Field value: value=7.5 unit=kg/cm²
